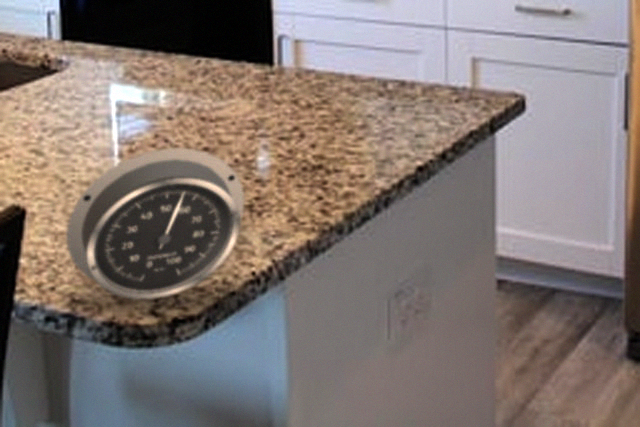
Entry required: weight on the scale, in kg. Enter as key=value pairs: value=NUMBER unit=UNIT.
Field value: value=55 unit=kg
